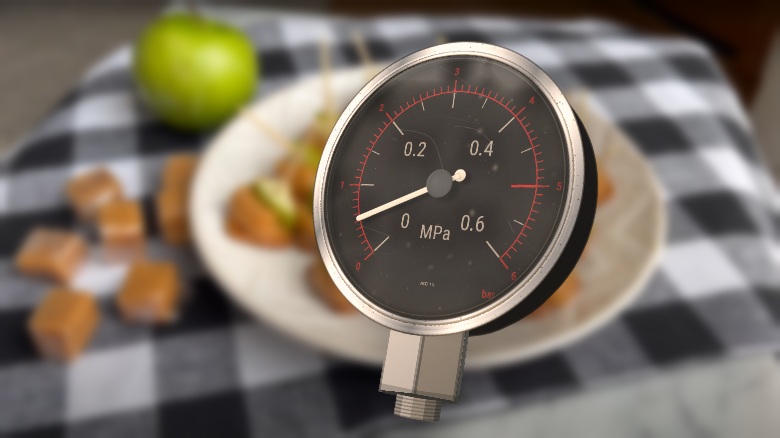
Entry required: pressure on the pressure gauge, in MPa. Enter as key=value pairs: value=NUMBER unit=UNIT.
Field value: value=0.05 unit=MPa
